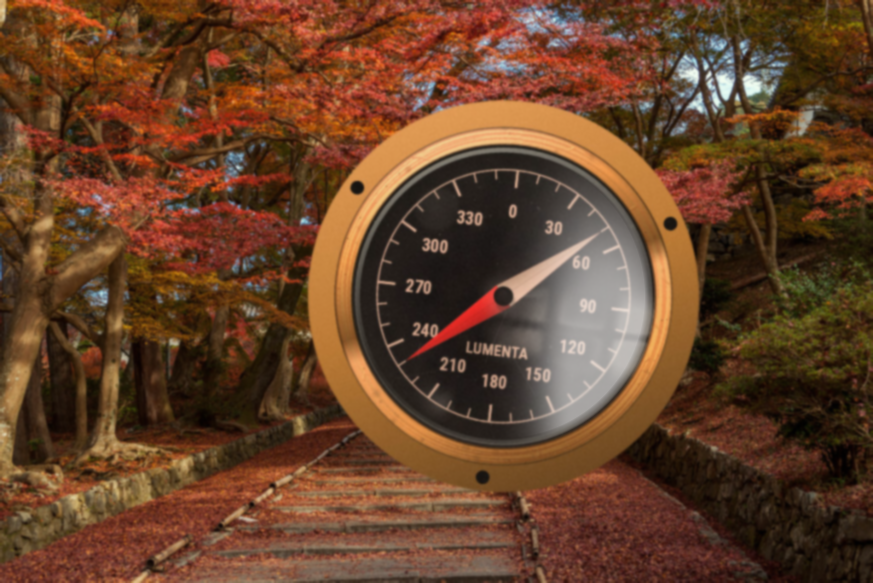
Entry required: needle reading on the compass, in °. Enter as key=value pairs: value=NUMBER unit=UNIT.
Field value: value=230 unit=°
